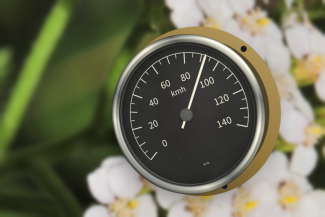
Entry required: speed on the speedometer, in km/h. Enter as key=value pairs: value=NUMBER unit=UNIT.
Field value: value=92.5 unit=km/h
